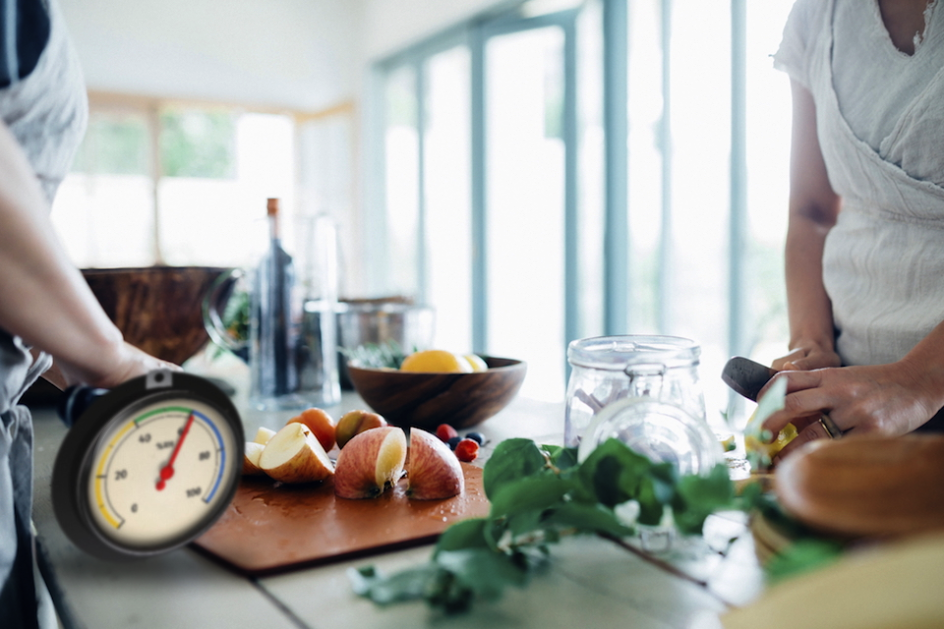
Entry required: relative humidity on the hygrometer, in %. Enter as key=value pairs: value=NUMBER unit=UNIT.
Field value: value=60 unit=%
